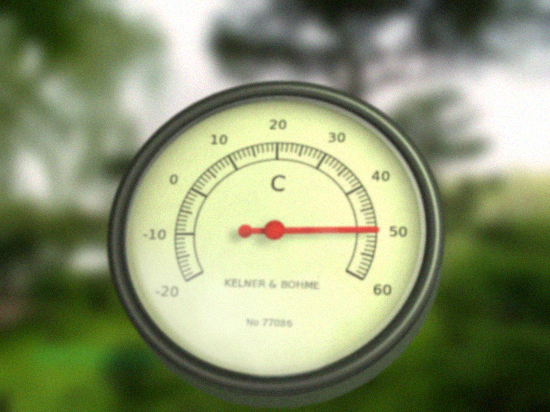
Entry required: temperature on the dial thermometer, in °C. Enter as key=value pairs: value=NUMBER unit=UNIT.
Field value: value=50 unit=°C
